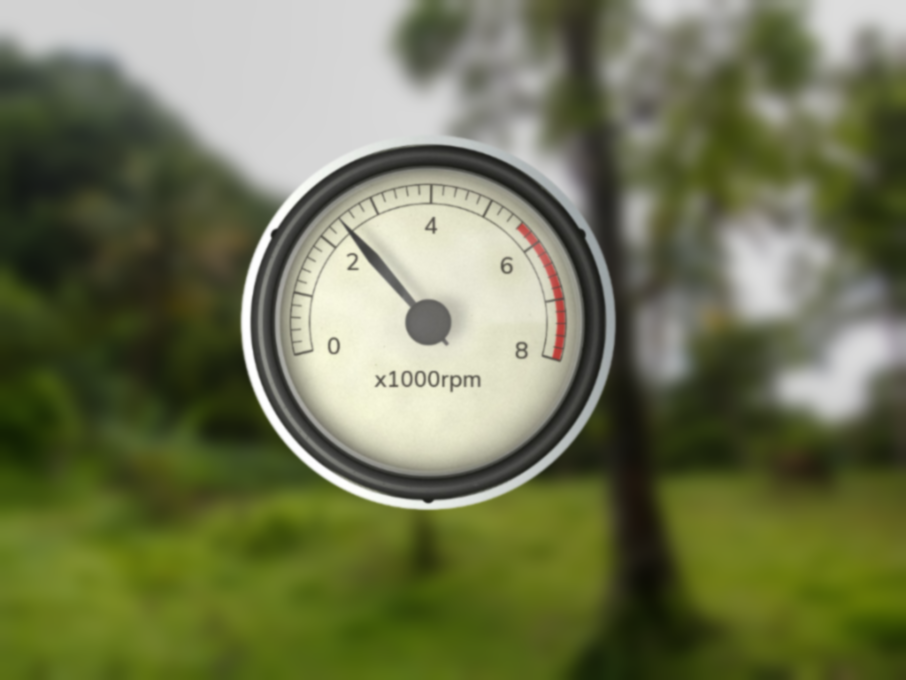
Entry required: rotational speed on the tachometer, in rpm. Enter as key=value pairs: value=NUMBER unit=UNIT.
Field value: value=2400 unit=rpm
